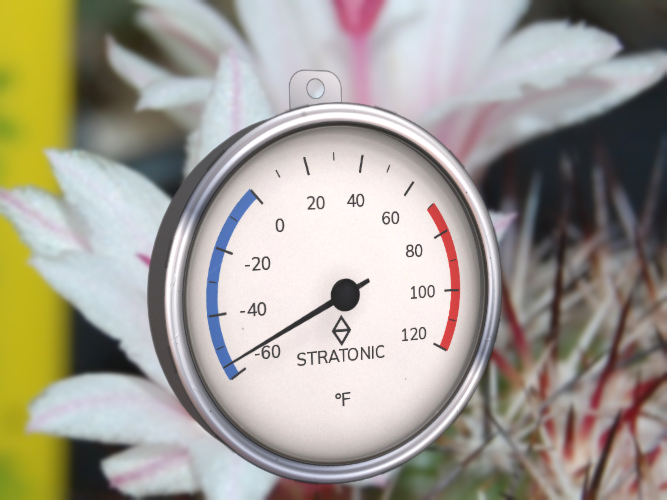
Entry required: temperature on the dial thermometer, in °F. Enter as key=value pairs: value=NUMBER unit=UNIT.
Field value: value=-55 unit=°F
